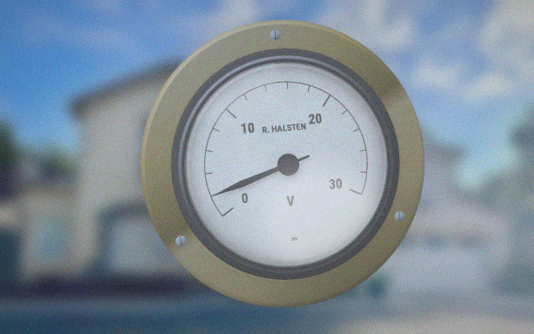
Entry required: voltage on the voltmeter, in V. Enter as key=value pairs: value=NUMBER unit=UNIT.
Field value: value=2 unit=V
